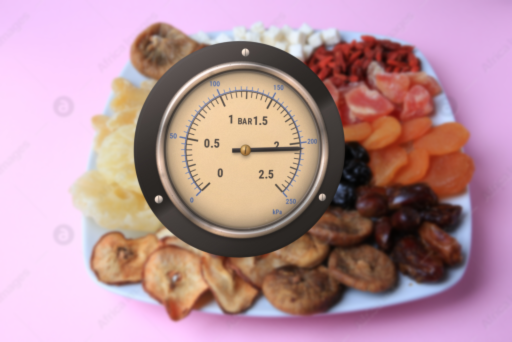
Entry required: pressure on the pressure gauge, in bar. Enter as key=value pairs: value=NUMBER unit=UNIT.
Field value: value=2.05 unit=bar
